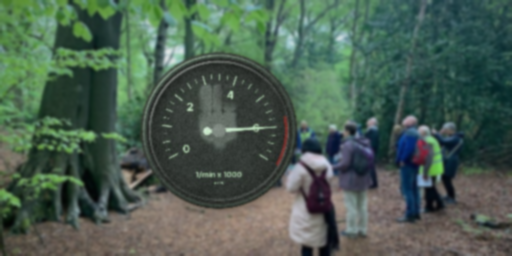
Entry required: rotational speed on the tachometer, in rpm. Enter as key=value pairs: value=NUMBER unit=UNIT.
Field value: value=6000 unit=rpm
